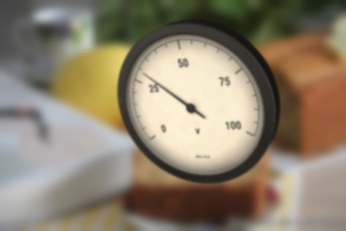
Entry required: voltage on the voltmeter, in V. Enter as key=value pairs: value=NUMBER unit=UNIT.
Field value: value=30 unit=V
